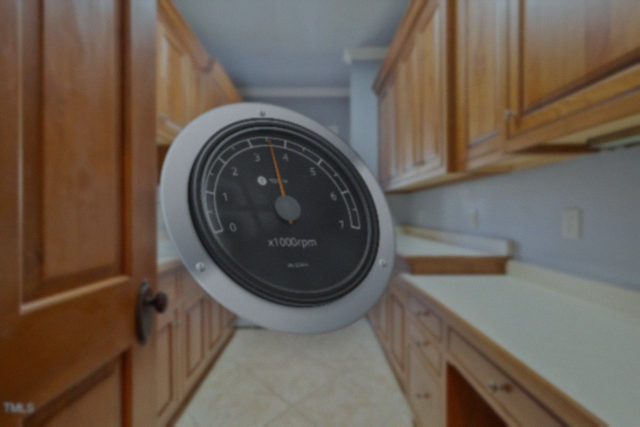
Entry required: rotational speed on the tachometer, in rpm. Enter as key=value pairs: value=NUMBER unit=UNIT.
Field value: value=3500 unit=rpm
